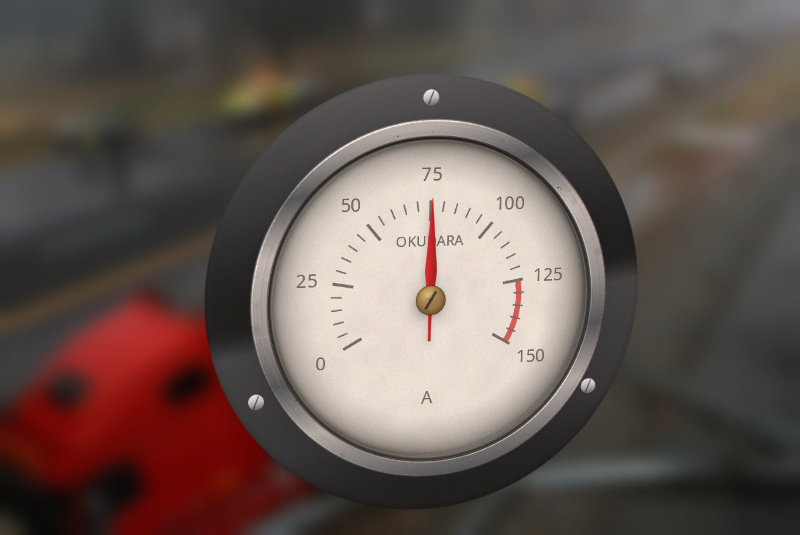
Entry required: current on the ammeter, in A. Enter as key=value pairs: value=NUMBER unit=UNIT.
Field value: value=75 unit=A
